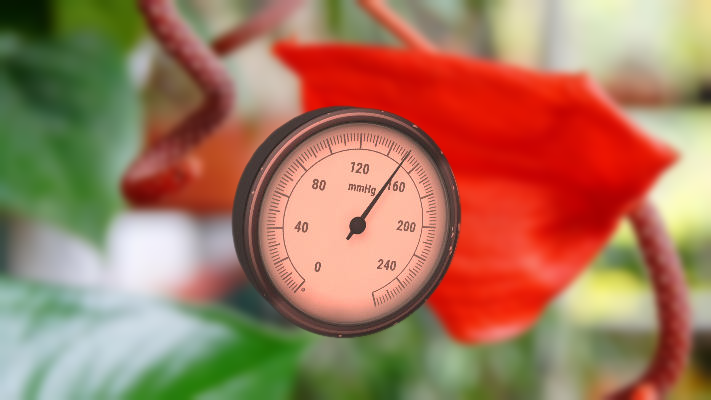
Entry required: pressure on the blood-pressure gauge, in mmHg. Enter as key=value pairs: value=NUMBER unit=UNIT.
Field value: value=150 unit=mmHg
